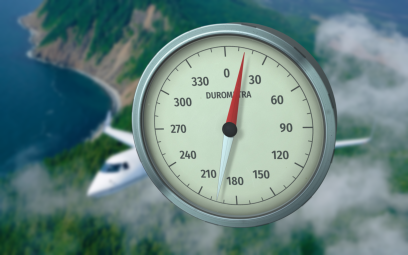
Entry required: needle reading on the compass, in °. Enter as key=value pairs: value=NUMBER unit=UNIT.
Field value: value=15 unit=°
